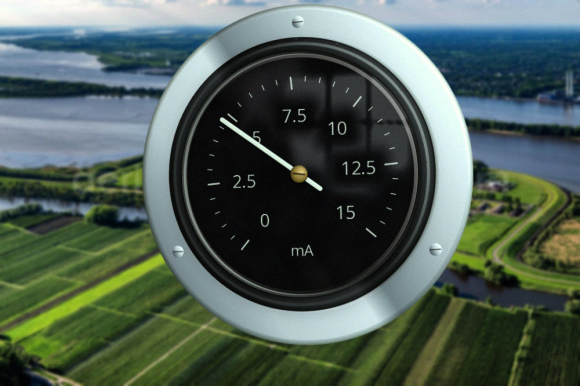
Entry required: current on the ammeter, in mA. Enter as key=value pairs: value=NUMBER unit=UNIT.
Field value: value=4.75 unit=mA
